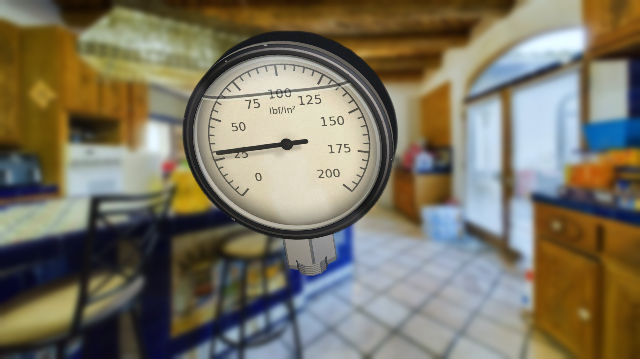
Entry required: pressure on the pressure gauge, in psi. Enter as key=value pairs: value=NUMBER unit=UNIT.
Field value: value=30 unit=psi
